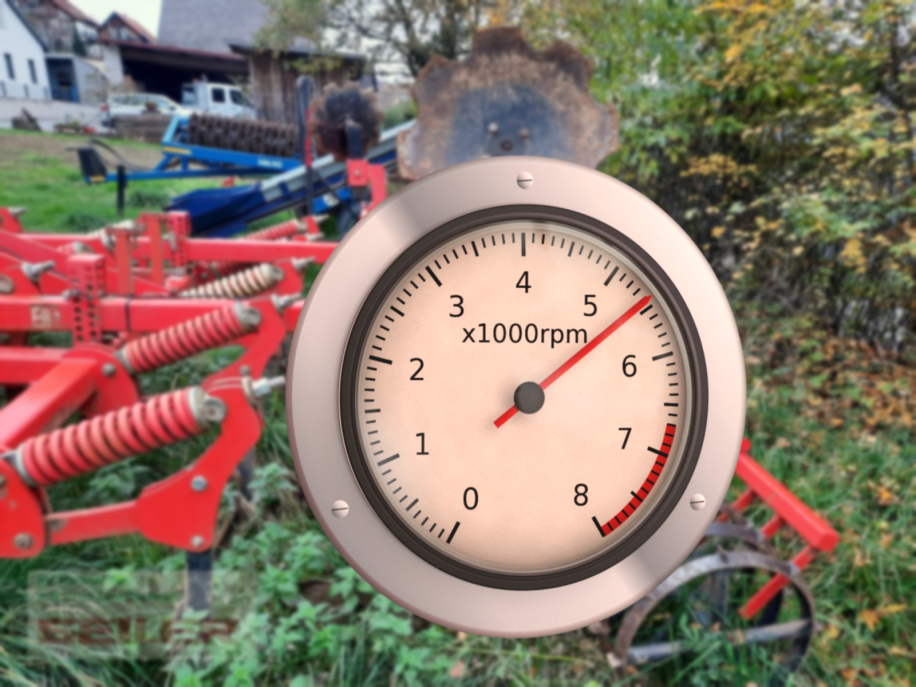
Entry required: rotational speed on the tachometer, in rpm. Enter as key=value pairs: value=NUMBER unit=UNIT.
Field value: value=5400 unit=rpm
